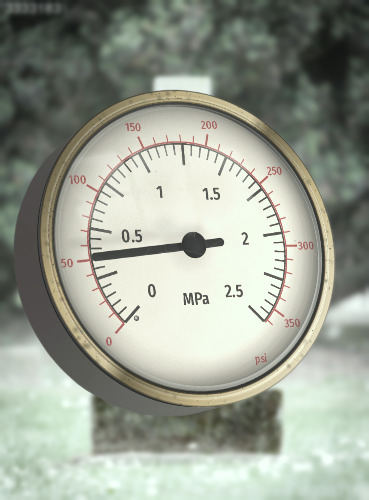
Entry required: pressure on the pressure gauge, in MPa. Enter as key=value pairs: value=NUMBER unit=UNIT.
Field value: value=0.35 unit=MPa
